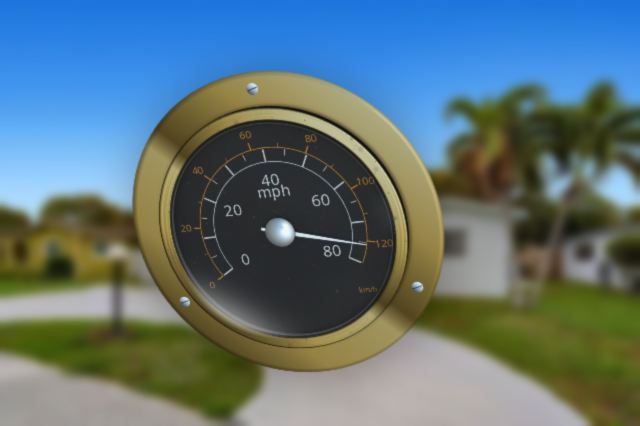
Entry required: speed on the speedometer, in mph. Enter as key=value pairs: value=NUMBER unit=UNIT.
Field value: value=75 unit=mph
